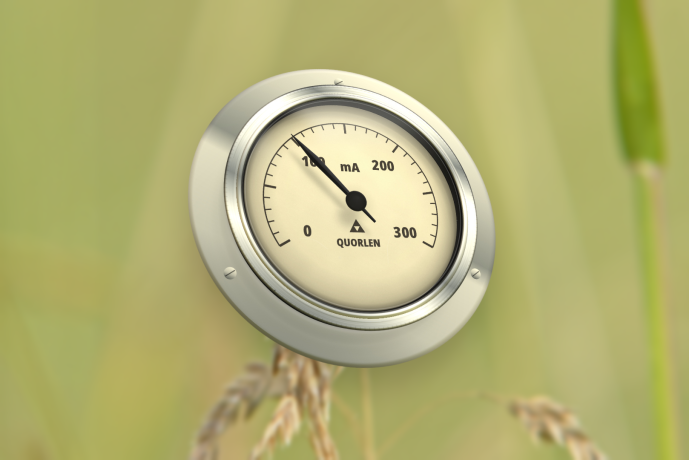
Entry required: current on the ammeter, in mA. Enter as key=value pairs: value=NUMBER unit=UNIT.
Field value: value=100 unit=mA
